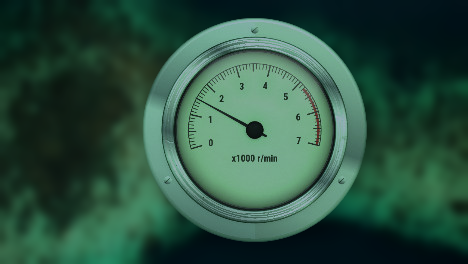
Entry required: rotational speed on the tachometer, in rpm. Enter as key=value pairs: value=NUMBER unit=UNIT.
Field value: value=1500 unit=rpm
